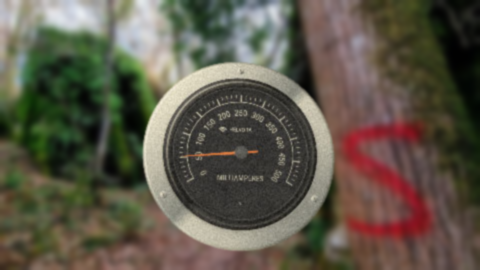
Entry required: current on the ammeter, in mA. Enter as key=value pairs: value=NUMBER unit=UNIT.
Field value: value=50 unit=mA
